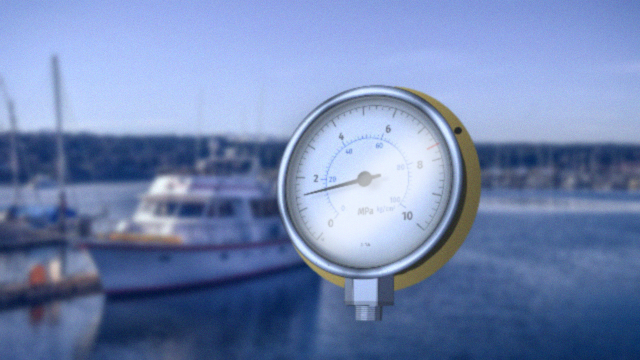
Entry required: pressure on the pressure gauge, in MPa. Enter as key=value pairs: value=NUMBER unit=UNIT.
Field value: value=1.4 unit=MPa
